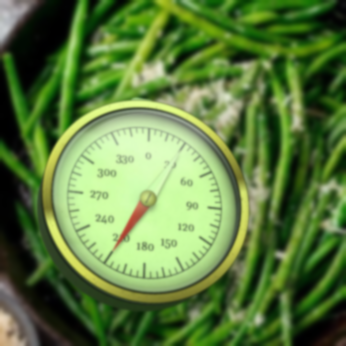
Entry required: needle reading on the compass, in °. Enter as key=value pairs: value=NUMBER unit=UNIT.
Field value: value=210 unit=°
